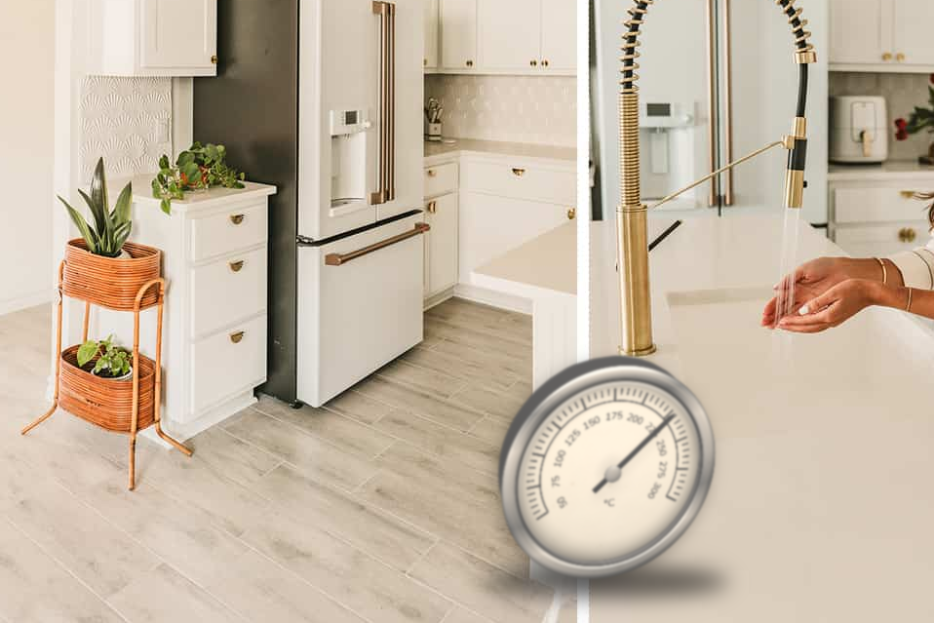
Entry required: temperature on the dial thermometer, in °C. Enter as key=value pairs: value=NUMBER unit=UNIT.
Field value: value=225 unit=°C
